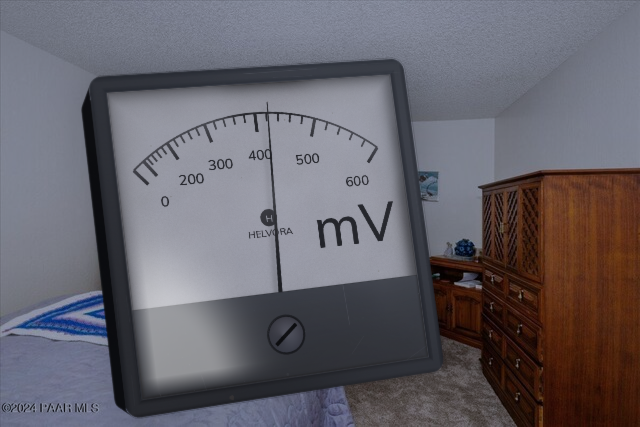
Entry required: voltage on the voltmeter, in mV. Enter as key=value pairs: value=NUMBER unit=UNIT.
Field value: value=420 unit=mV
